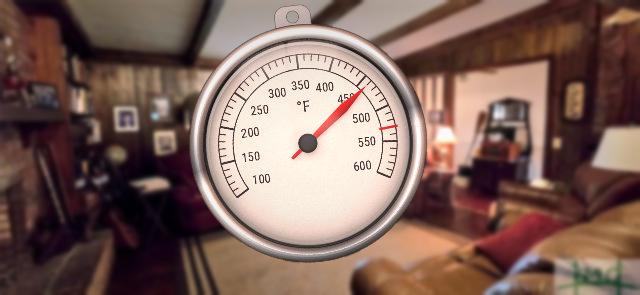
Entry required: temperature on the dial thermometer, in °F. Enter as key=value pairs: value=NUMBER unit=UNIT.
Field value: value=460 unit=°F
